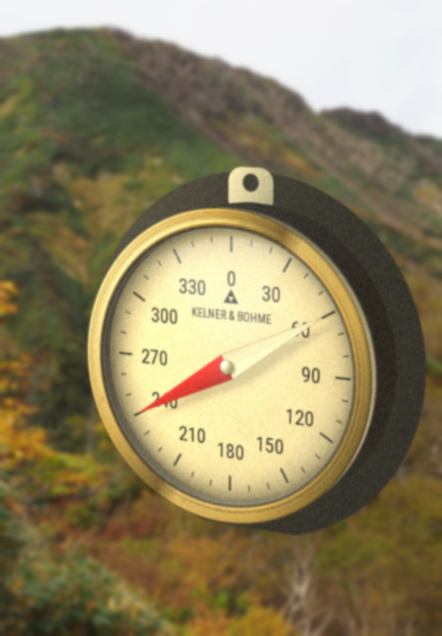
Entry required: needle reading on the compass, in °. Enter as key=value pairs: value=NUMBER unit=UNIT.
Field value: value=240 unit=°
